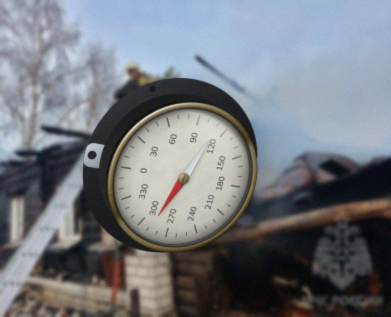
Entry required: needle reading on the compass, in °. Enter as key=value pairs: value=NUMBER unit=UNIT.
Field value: value=290 unit=°
